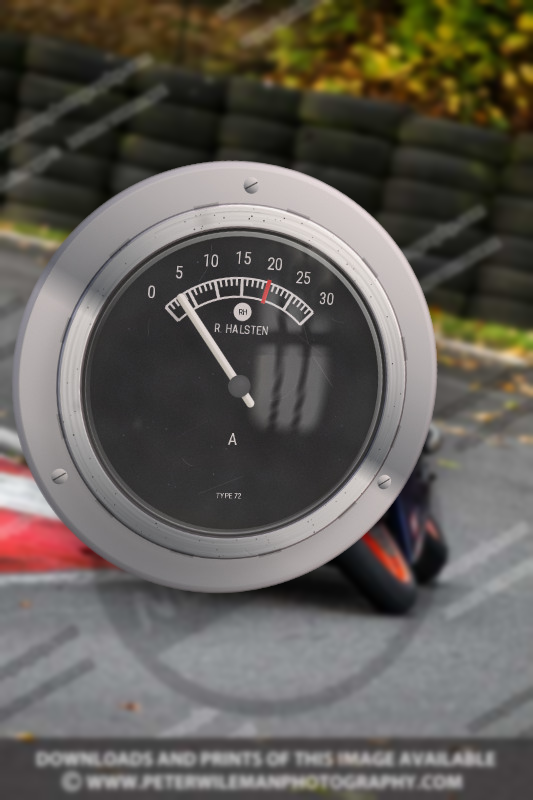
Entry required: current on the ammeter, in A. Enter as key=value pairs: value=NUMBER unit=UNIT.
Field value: value=3 unit=A
